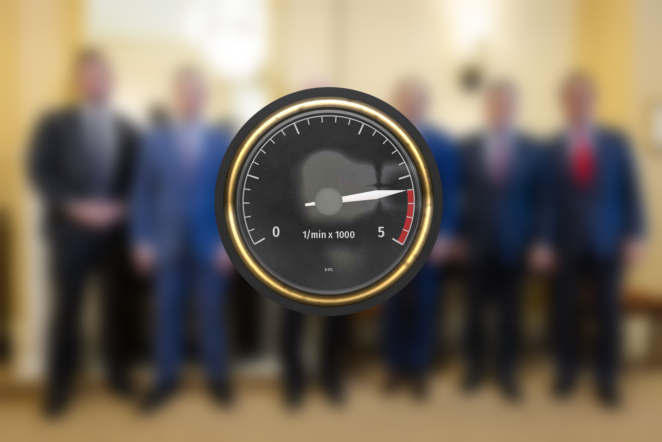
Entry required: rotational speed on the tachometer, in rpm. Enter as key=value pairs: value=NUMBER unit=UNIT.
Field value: value=4200 unit=rpm
